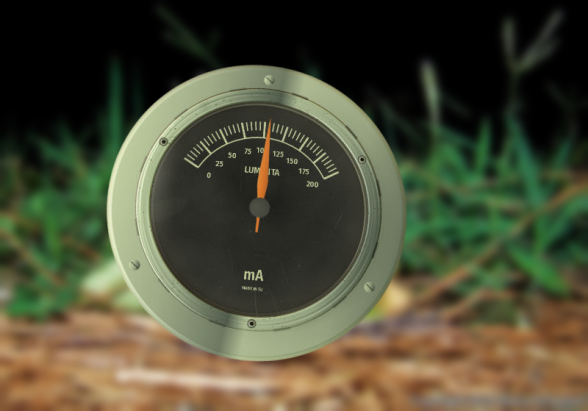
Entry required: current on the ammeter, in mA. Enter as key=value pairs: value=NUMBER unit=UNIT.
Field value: value=105 unit=mA
